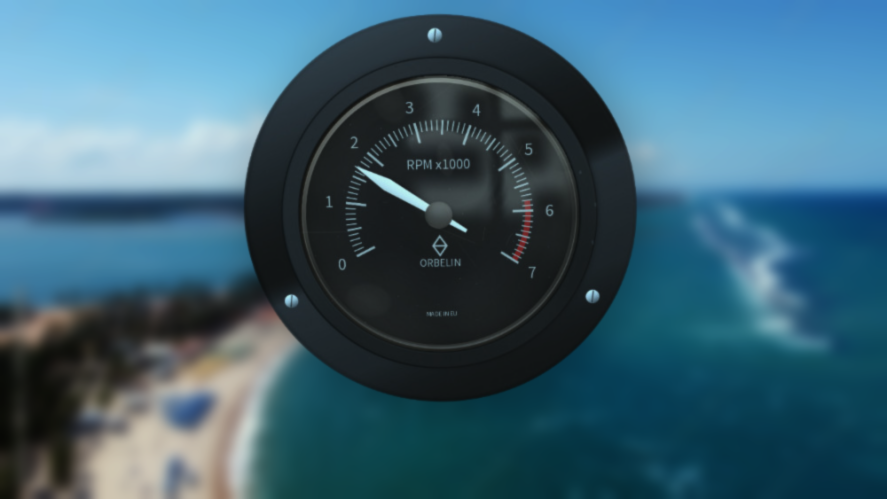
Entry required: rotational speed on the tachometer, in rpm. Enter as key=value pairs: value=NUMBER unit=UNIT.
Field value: value=1700 unit=rpm
